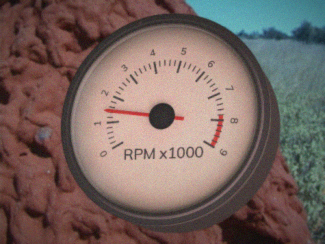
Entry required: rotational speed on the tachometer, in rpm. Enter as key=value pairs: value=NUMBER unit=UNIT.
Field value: value=1400 unit=rpm
